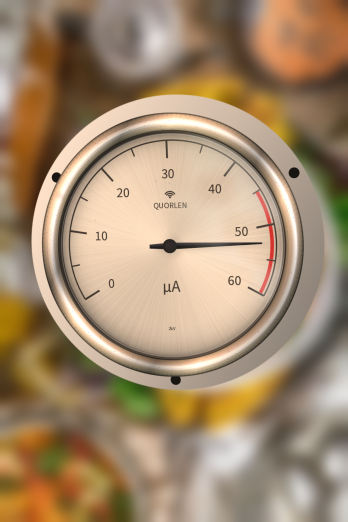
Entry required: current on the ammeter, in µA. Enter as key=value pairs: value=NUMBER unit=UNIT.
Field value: value=52.5 unit=µA
